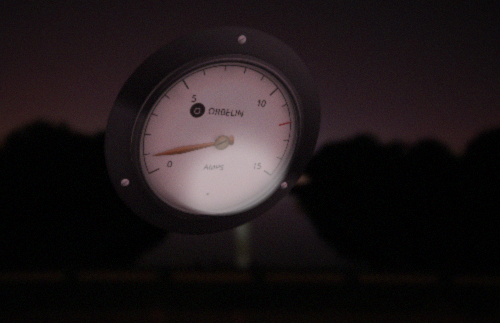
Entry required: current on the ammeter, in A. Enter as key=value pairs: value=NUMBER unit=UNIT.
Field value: value=1 unit=A
